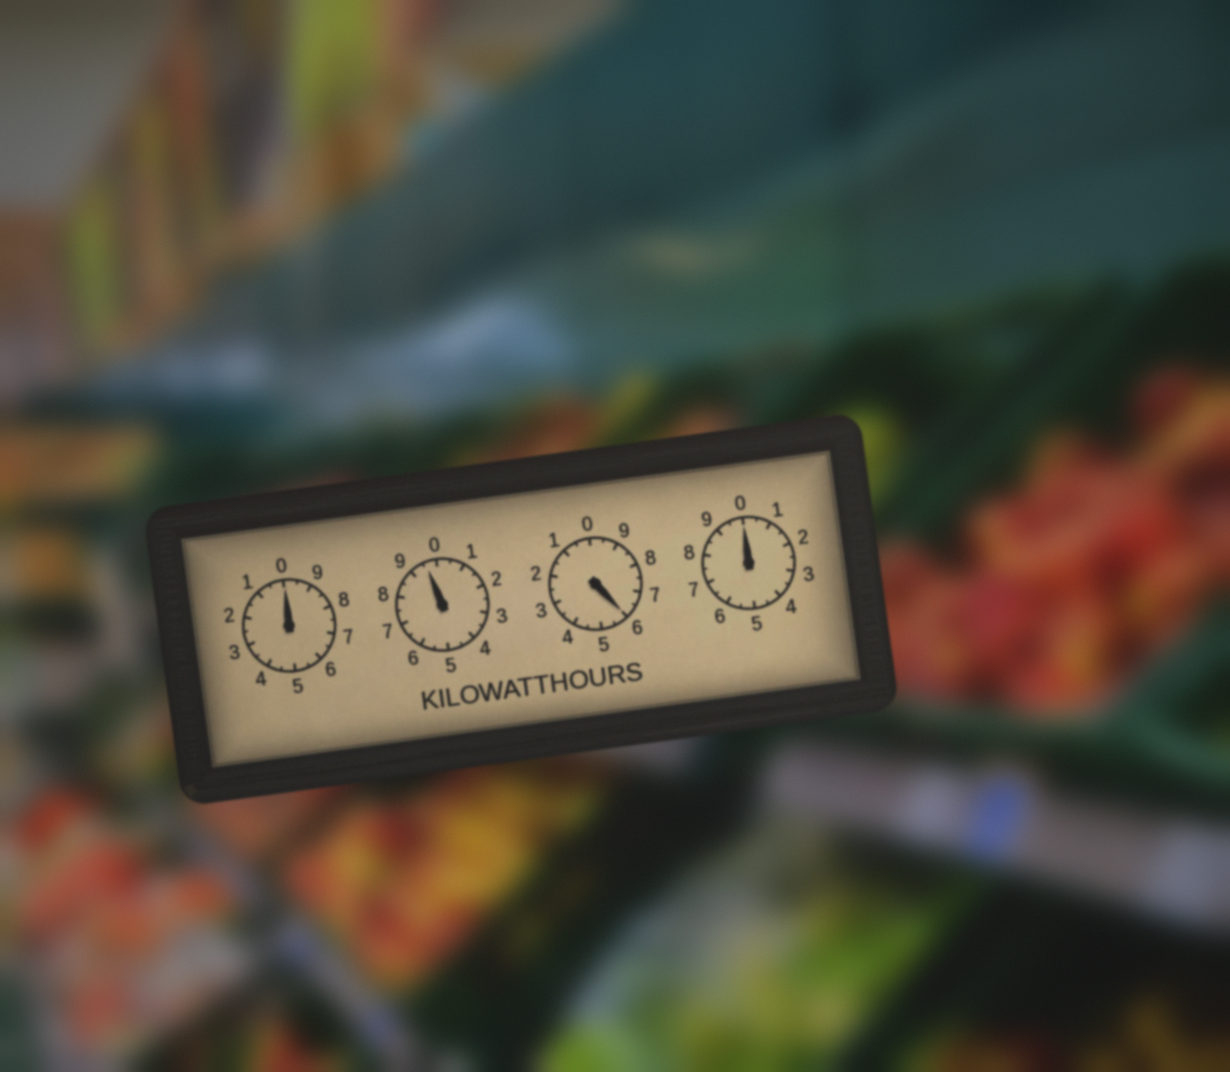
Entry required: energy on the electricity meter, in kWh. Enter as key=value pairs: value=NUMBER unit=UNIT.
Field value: value=9960 unit=kWh
